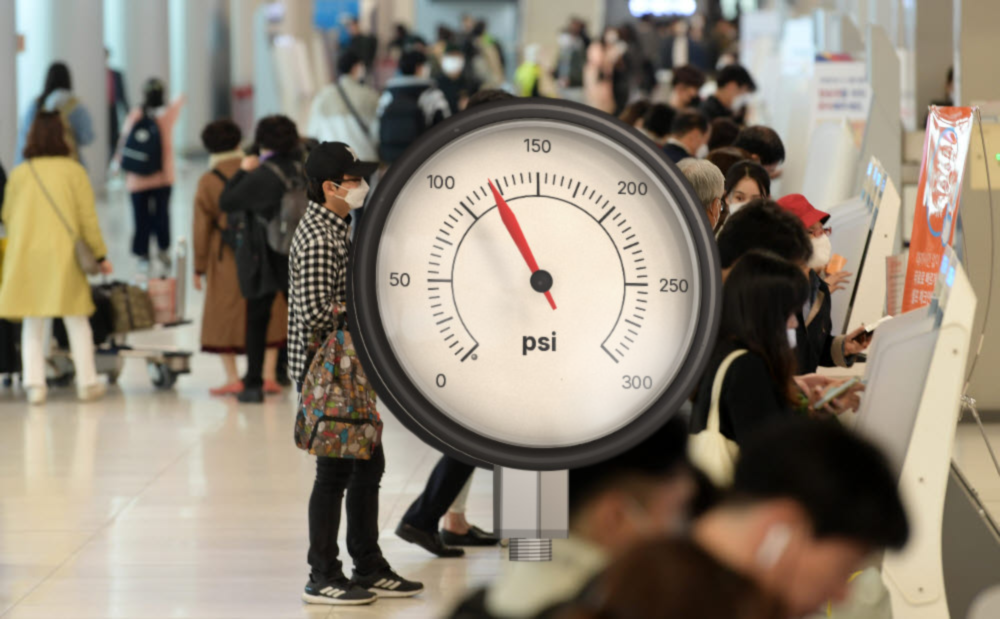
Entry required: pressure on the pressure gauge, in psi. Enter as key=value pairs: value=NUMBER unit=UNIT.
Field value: value=120 unit=psi
